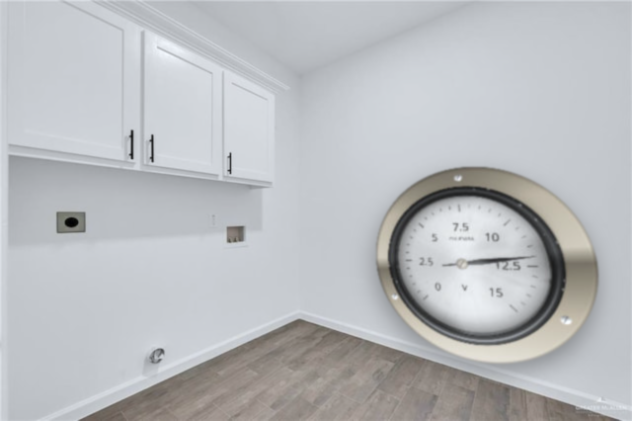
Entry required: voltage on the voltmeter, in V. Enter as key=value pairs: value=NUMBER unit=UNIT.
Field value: value=12 unit=V
